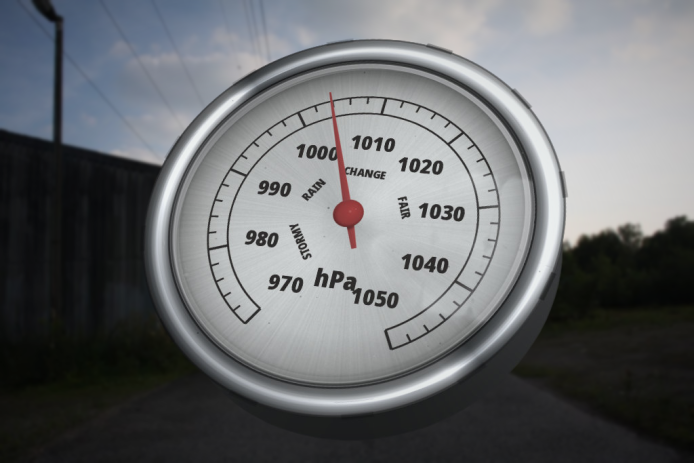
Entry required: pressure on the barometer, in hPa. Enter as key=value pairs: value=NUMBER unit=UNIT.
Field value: value=1004 unit=hPa
